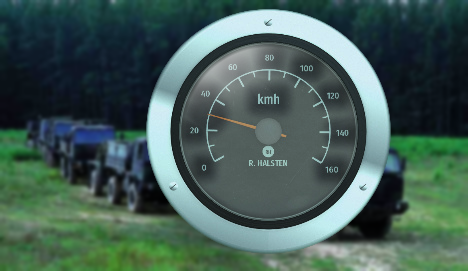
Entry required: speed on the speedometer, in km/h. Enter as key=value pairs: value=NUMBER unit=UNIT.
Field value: value=30 unit=km/h
